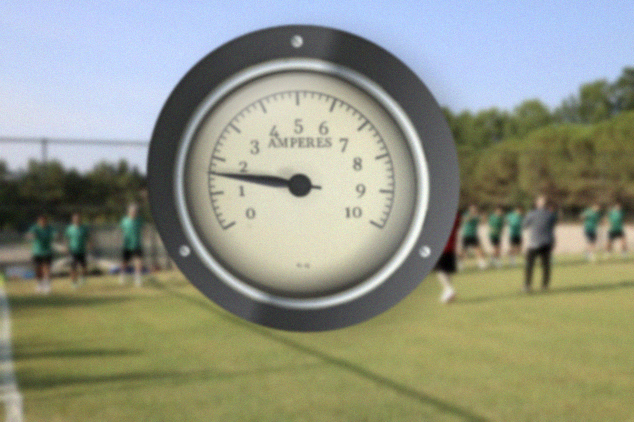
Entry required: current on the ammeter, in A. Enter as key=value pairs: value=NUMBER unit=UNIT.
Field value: value=1.6 unit=A
